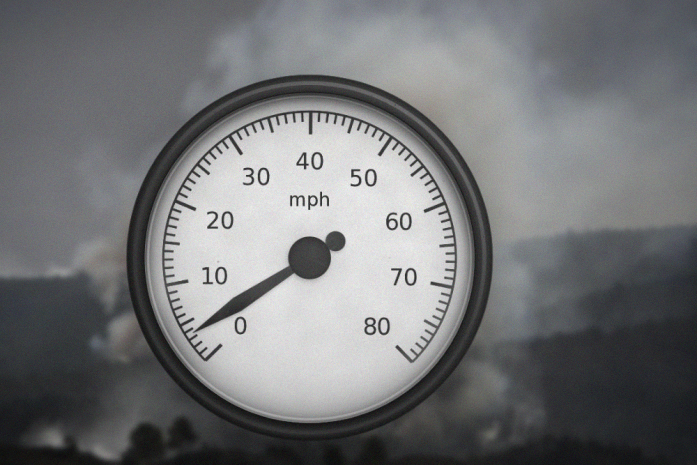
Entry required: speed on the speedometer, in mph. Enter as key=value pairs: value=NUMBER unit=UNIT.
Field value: value=3.5 unit=mph
